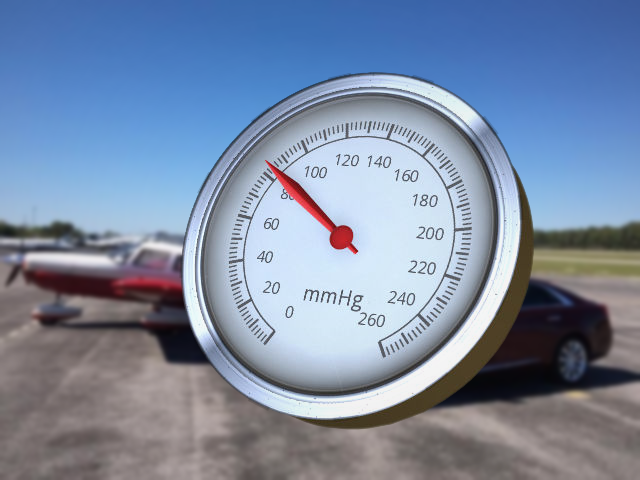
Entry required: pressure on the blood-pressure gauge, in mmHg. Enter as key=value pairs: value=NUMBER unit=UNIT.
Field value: value=84 unit=mmHg
